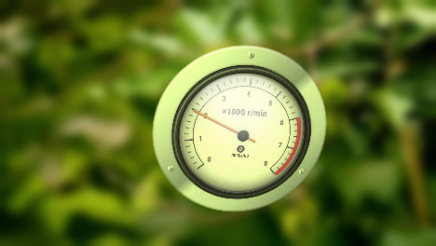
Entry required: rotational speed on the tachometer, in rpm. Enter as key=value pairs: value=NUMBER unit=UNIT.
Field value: value=2000 unit=rpm
